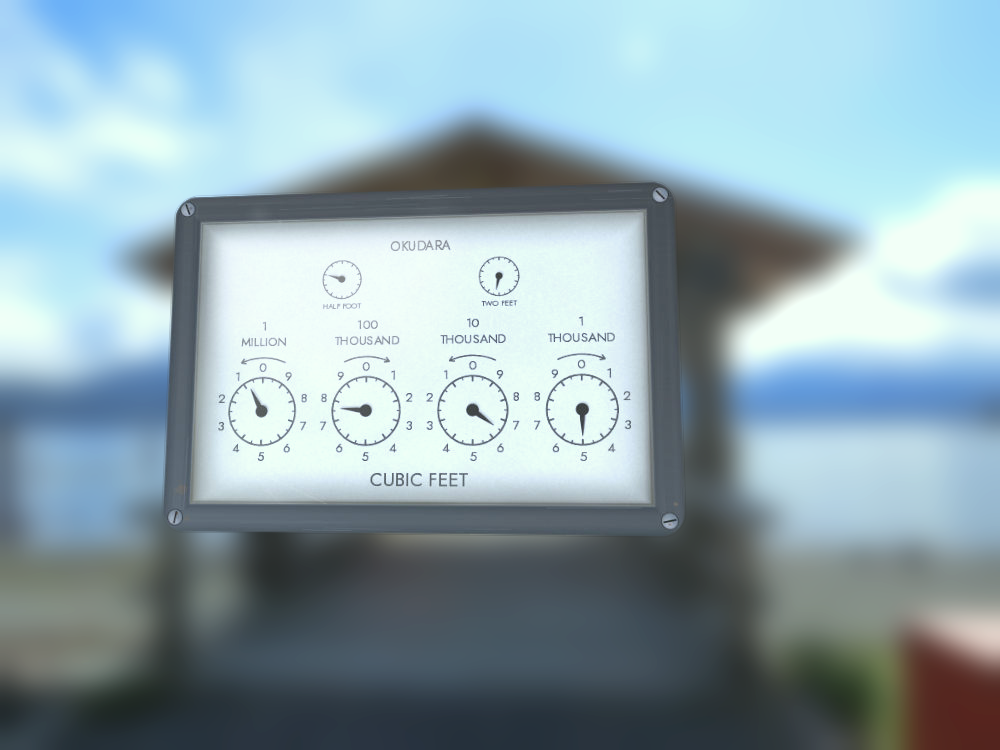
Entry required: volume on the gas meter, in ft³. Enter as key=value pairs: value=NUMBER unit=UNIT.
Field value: value=76500 unit=ft³
